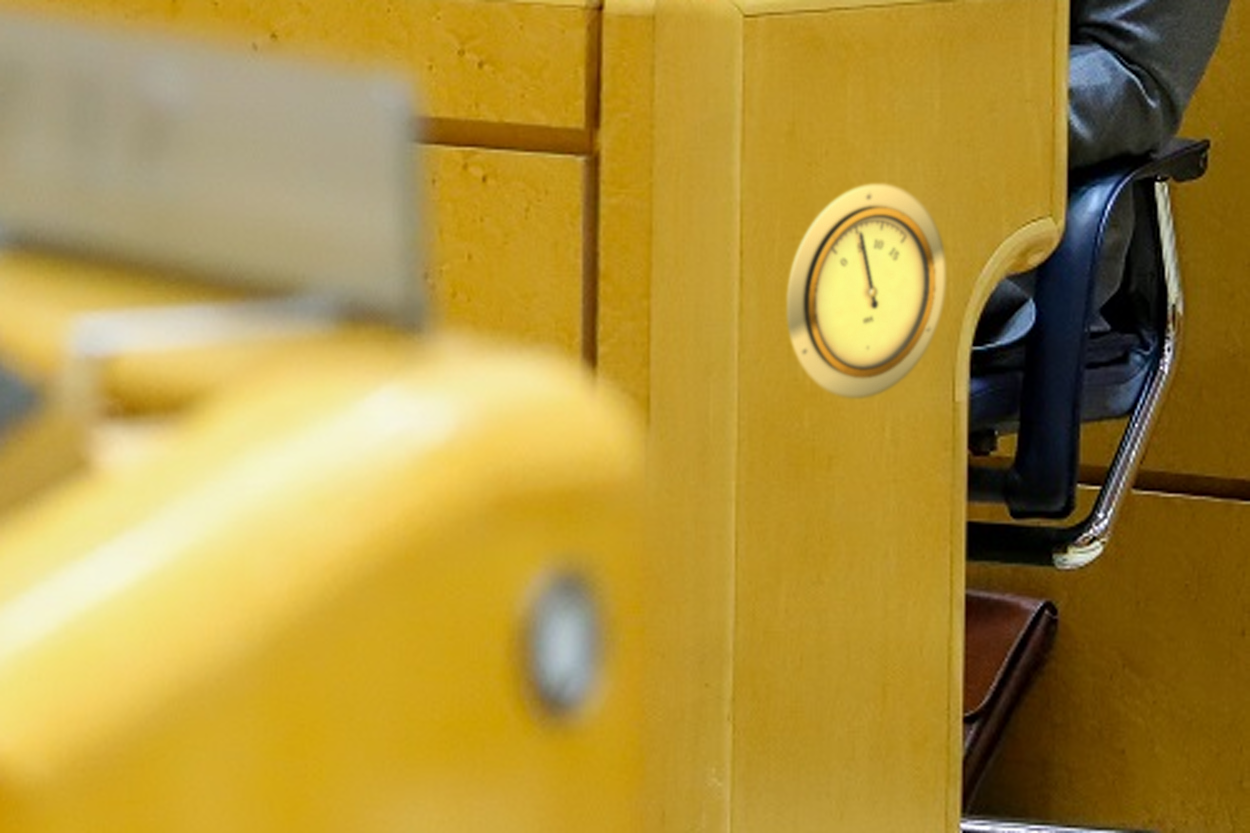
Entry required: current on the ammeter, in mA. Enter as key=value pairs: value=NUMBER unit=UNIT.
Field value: value=5 unit=mA
